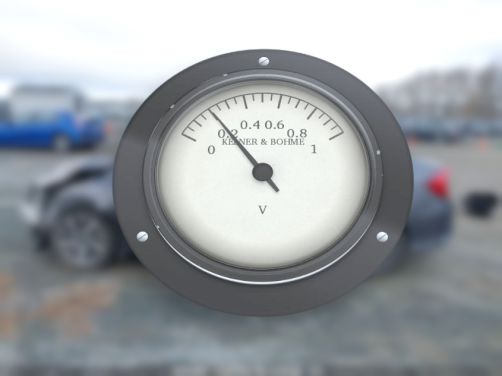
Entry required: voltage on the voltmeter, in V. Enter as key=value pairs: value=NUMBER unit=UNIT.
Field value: value=0.2 unit=V
